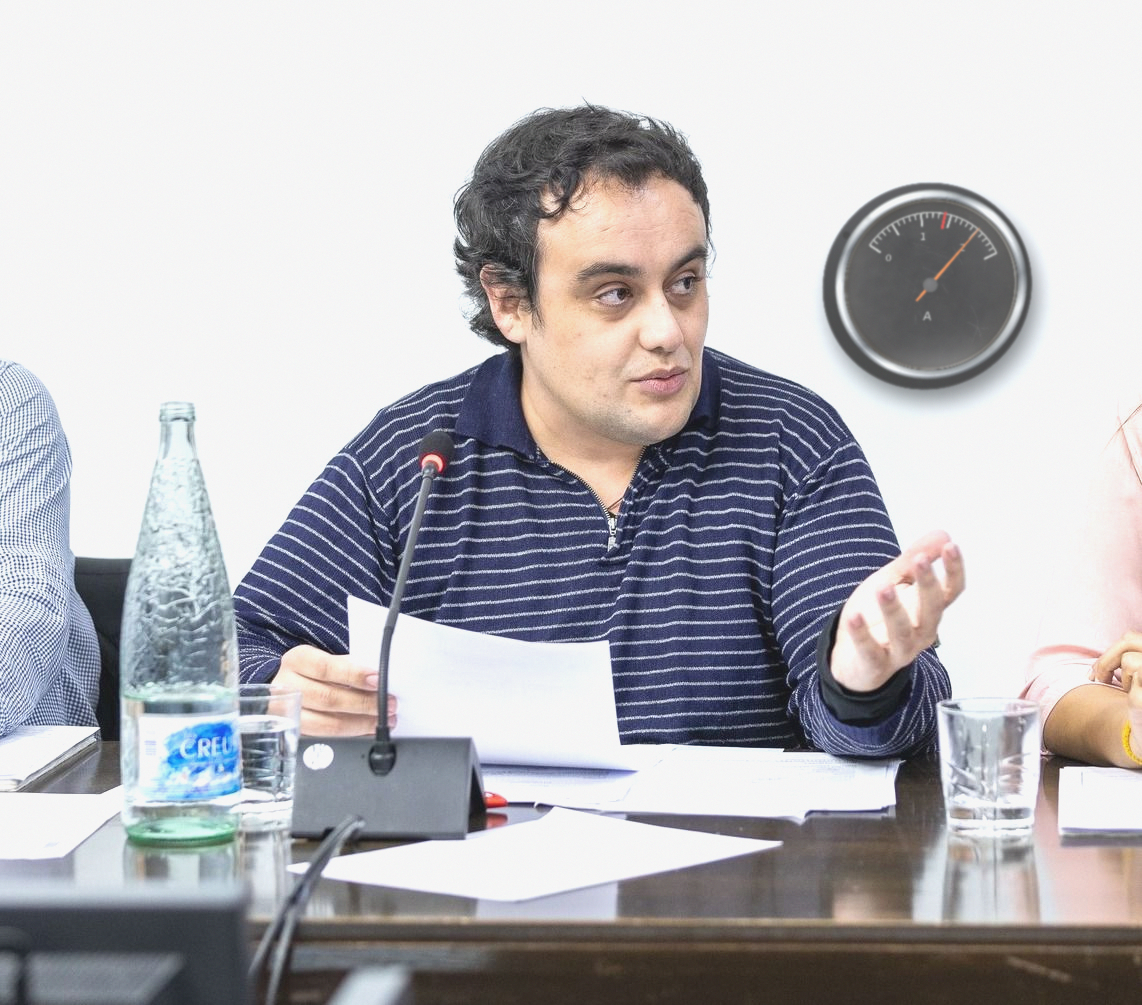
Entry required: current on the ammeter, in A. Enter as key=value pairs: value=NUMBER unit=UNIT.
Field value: value=2 unit=A
